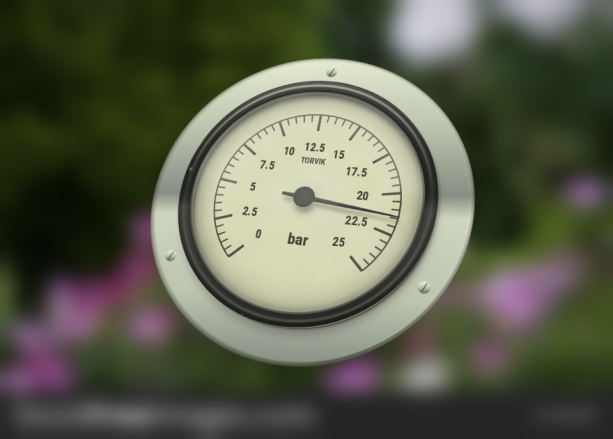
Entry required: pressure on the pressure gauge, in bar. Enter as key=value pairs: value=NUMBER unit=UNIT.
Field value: value=21.5 unit=bar
